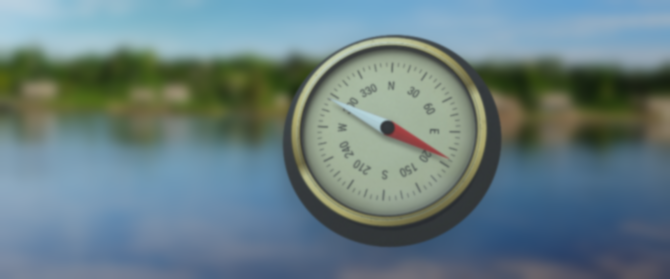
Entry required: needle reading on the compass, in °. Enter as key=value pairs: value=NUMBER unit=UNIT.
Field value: value=115 unit=°
